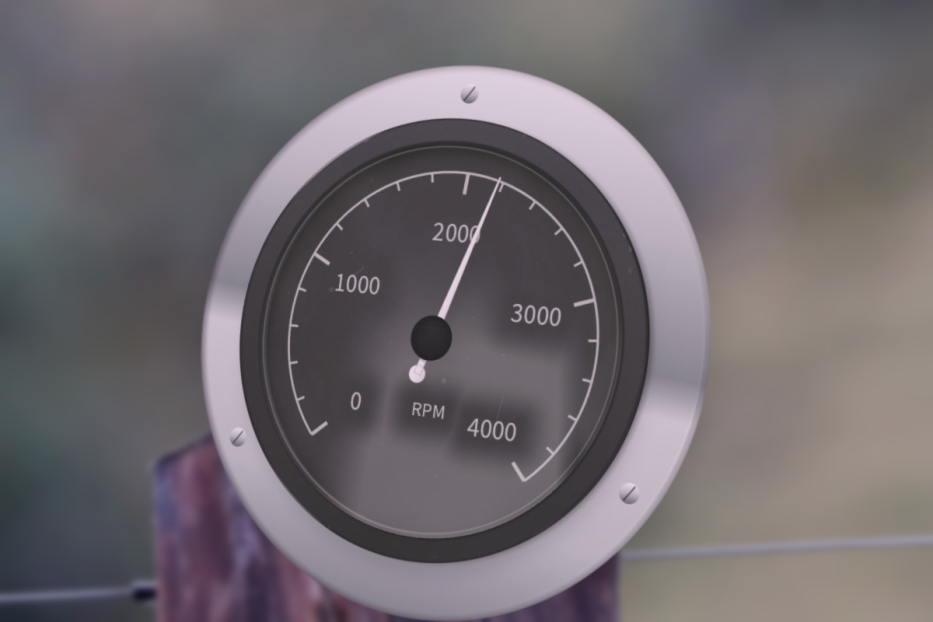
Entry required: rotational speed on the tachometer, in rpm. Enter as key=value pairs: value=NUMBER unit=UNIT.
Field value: value=2200 unit=rpm
